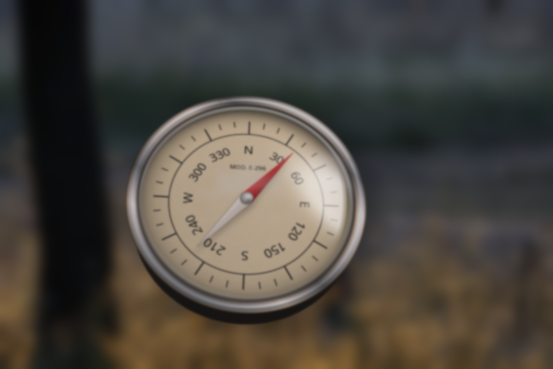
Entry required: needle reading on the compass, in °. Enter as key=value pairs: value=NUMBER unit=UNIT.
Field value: value=40 unit=°
